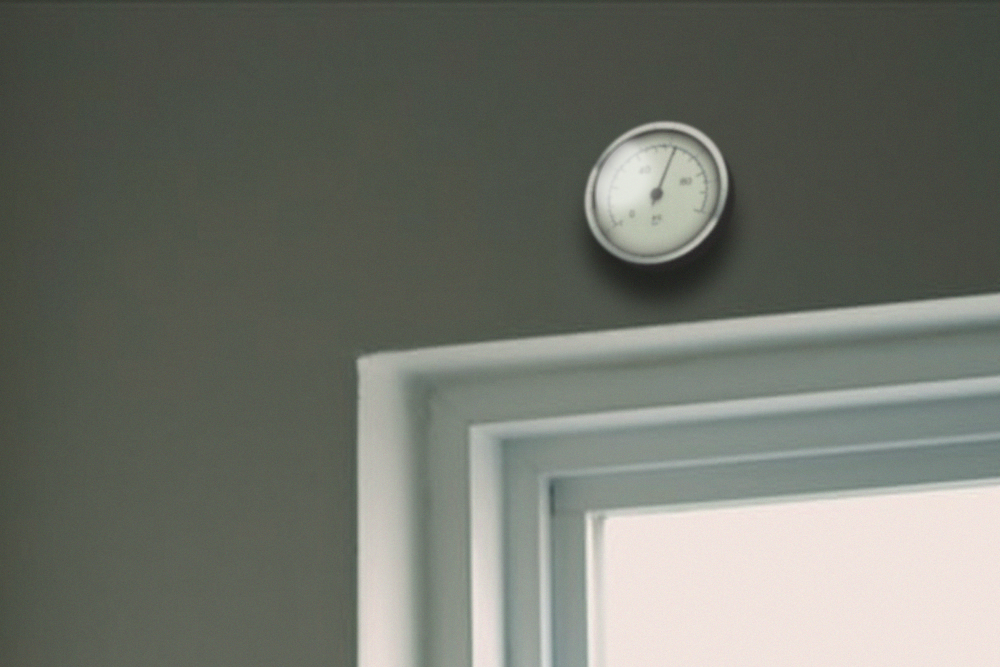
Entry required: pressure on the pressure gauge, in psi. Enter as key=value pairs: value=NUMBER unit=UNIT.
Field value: value=60 unit=psi
